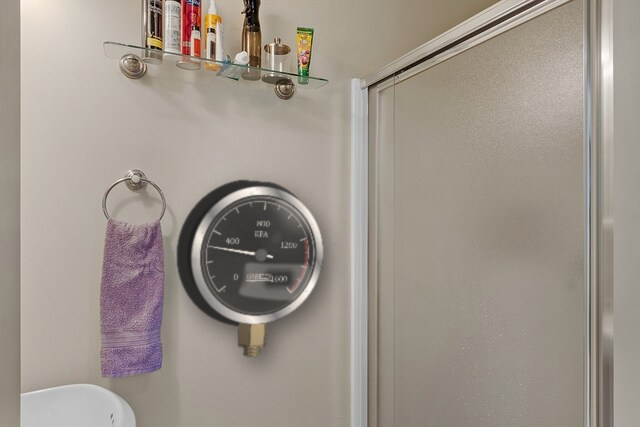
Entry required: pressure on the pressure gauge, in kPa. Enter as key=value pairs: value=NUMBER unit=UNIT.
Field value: value=300 unit=kPa
